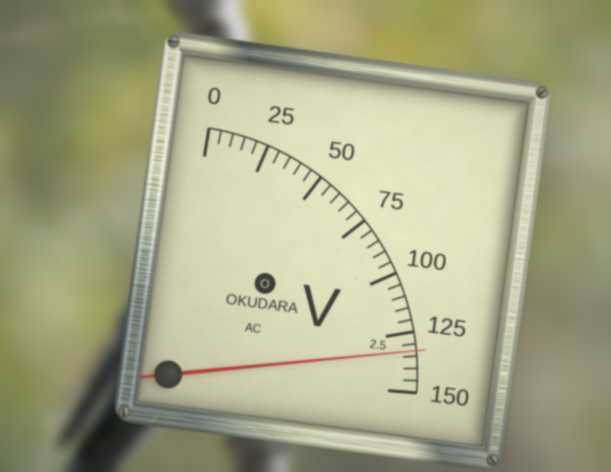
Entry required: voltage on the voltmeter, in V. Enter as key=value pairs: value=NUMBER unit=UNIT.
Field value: value=132.5 unit=V
